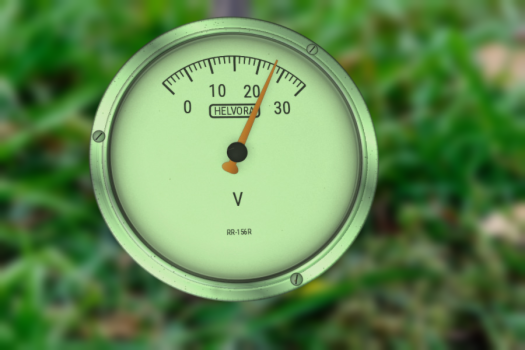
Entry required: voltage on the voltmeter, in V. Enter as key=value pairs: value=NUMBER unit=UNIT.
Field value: value=23 unit=V
